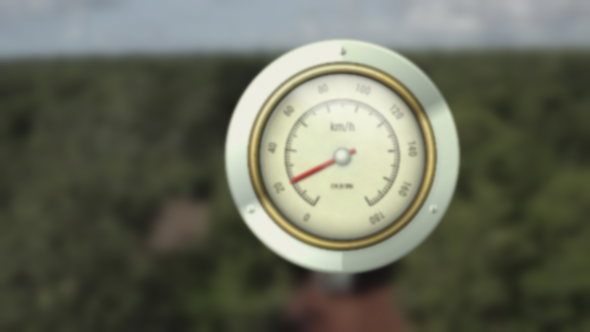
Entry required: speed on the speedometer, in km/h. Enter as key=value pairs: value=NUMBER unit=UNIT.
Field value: value=20 unit=km/h
